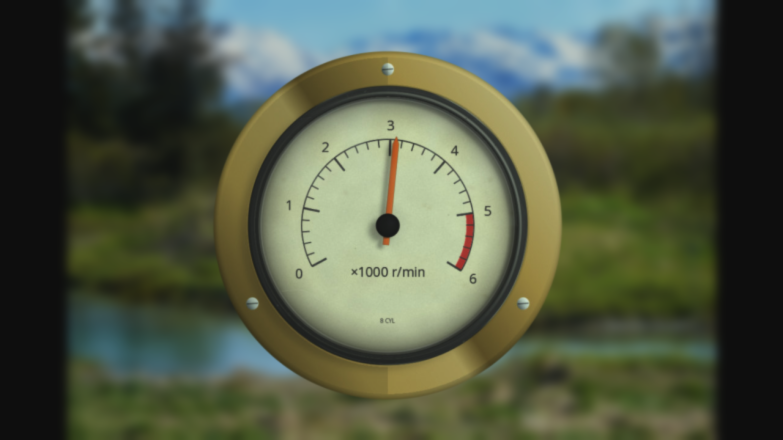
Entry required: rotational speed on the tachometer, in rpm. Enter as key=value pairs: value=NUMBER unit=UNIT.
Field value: value=3100 unit=rpm
